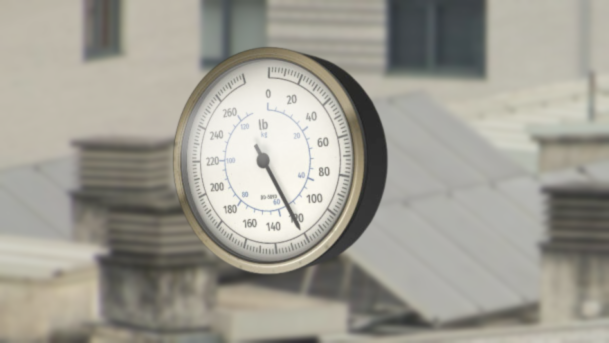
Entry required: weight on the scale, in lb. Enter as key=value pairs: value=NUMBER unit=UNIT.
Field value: value=120 unit=lb
